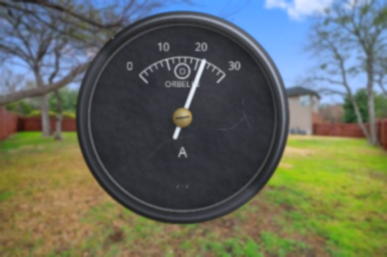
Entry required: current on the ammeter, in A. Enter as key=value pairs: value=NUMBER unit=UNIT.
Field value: value=22 unit=A
